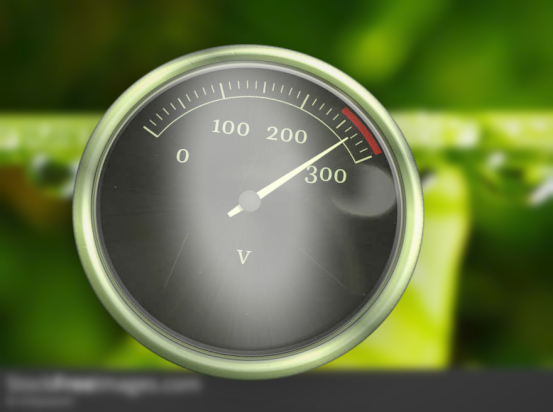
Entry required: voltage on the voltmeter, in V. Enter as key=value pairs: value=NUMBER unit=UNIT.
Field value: value=270 unit=V
